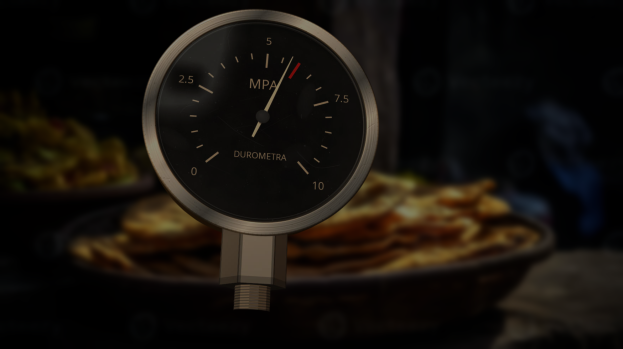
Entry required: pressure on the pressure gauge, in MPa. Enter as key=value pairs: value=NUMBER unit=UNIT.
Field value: value=5.75 unit=MPa
